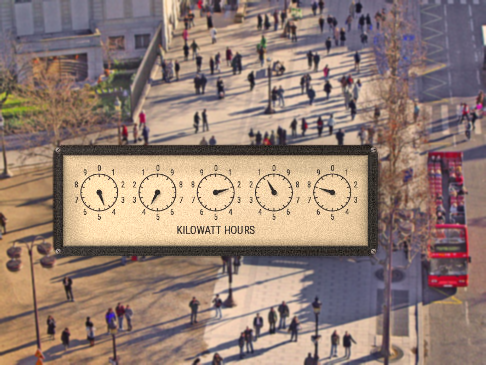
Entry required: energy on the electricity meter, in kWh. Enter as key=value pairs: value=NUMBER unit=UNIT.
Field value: value=44208 unit=kWh
